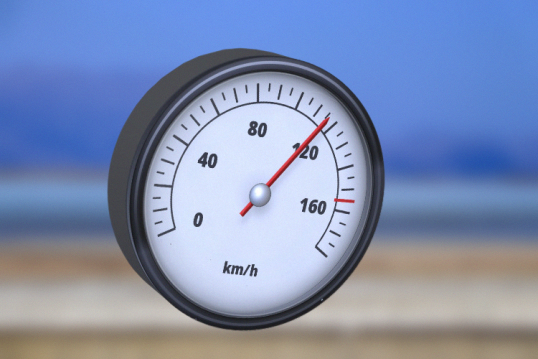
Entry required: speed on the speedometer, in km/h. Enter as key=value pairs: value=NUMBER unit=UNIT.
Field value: value=115 unit=km/h
